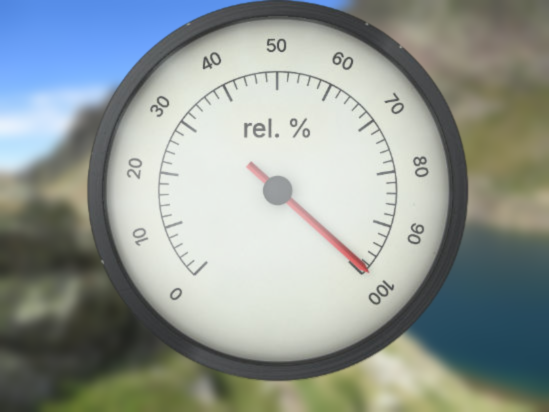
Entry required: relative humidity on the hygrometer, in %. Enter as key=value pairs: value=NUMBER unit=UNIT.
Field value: value=99 unit=%
